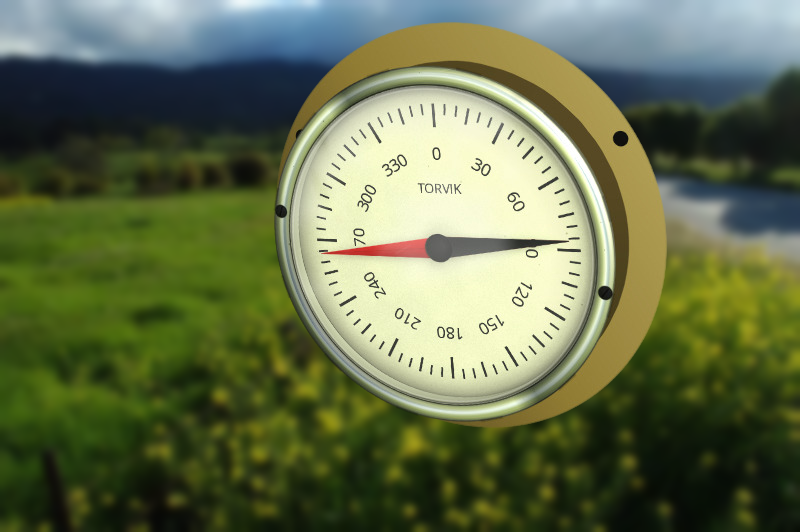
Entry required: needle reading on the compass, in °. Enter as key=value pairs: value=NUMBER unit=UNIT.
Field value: value=265 unit=°
